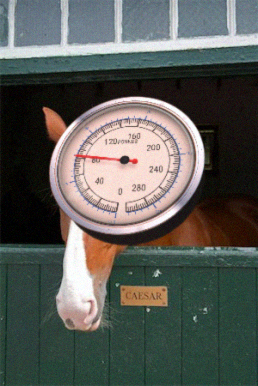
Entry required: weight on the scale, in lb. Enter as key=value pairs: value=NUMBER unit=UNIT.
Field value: value=80 unit=lb
